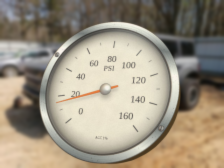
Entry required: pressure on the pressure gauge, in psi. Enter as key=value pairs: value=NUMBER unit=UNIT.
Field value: value=15 unit=psi
